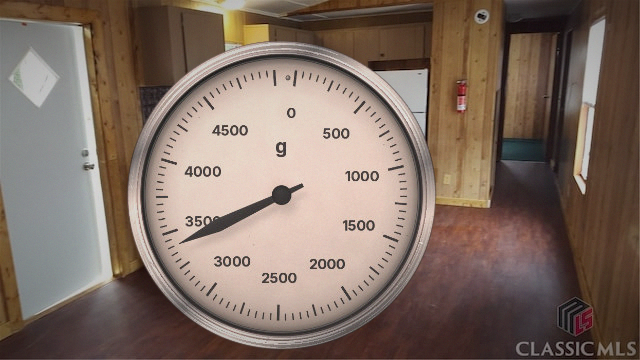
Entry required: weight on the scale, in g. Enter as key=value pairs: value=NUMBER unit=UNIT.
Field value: value=3400 unit=g
